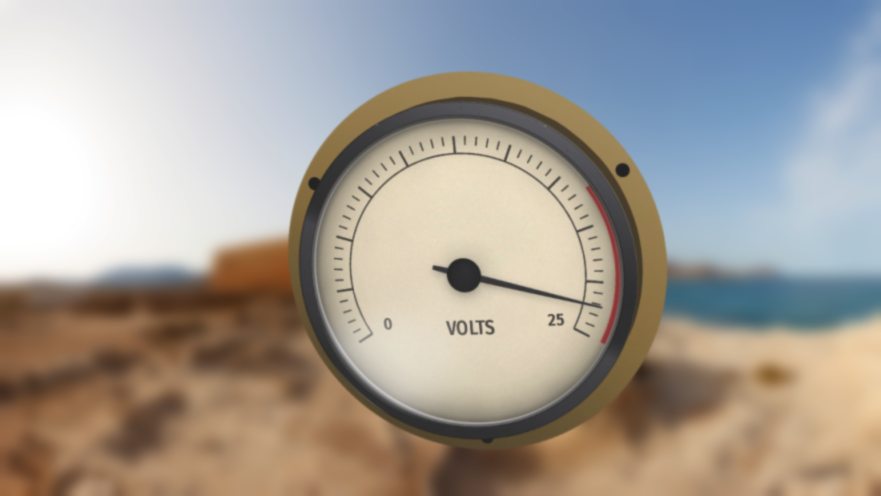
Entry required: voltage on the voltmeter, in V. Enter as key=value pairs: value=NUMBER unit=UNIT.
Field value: value=23.5 unit=V
